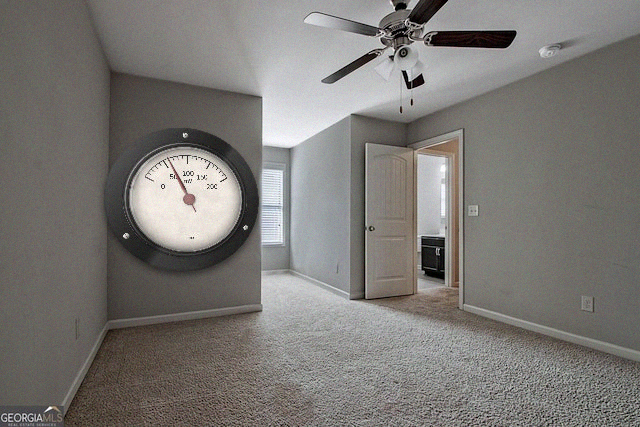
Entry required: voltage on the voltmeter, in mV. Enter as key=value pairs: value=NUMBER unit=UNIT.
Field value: value=60 unit=mV
